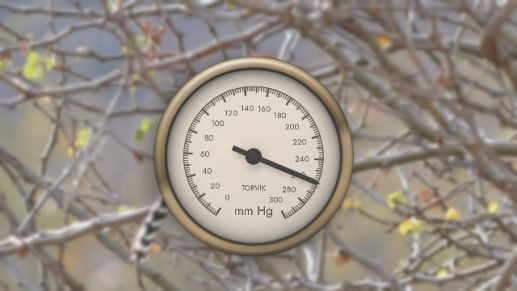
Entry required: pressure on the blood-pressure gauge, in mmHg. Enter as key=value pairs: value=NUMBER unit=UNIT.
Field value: value=260 unit=mmHg
